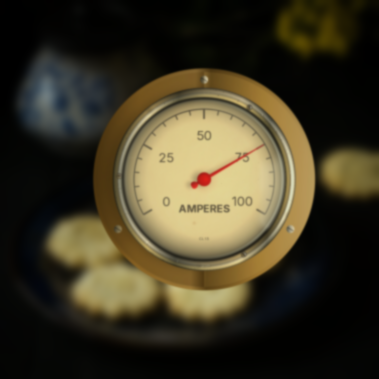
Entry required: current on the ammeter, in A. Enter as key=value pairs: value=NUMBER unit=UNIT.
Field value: value=75 unit=A
